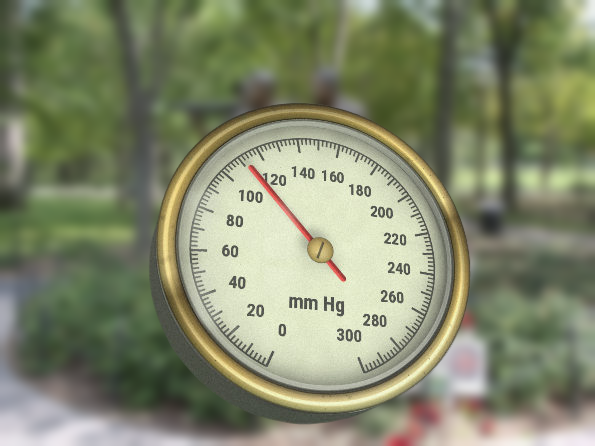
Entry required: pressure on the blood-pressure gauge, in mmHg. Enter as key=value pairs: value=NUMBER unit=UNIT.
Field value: value=110 unit=mmHg
